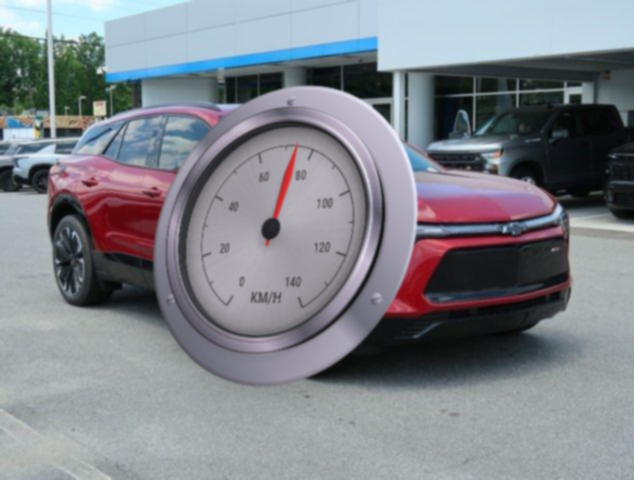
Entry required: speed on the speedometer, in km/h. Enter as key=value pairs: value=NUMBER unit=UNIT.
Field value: value=75 unit=km/h
